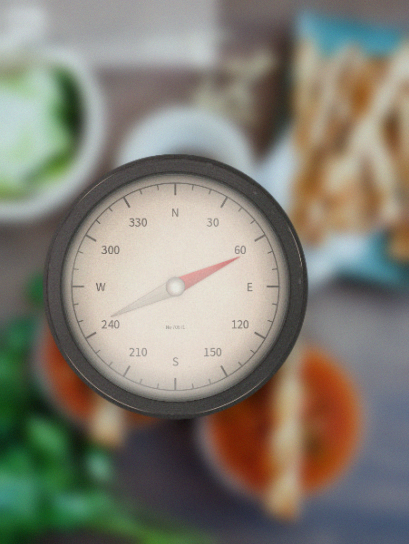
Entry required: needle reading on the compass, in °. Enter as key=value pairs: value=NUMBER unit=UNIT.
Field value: value=65 unit=°
